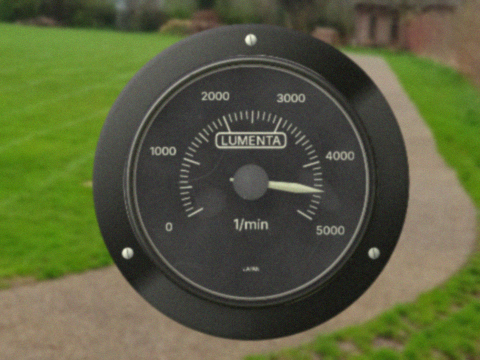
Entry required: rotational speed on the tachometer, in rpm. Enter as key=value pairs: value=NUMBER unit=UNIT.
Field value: value=4500 unit=rpm
